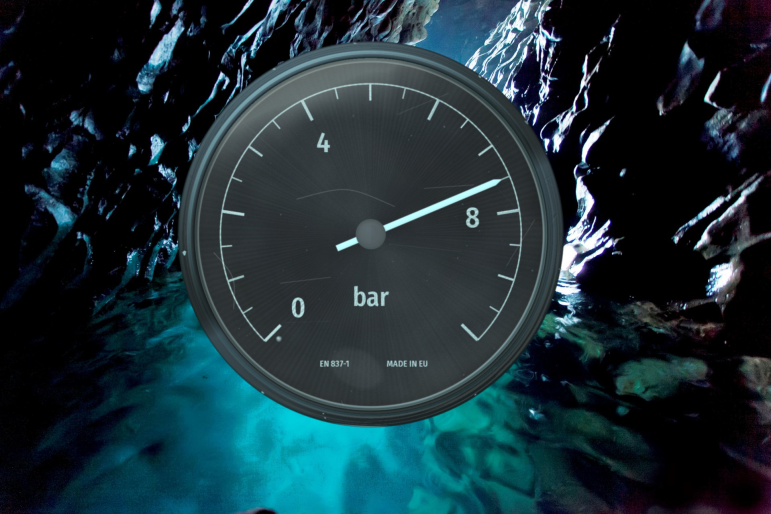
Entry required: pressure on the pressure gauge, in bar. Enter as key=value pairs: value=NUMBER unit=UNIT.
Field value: value=7.5 unit=bar
